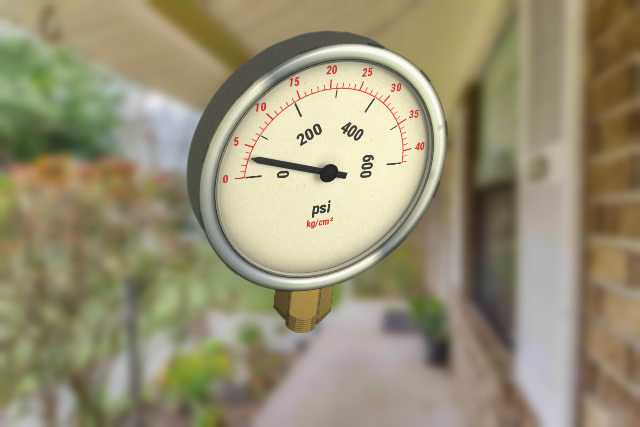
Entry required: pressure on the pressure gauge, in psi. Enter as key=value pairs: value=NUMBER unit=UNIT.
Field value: value=50 unit=psi
